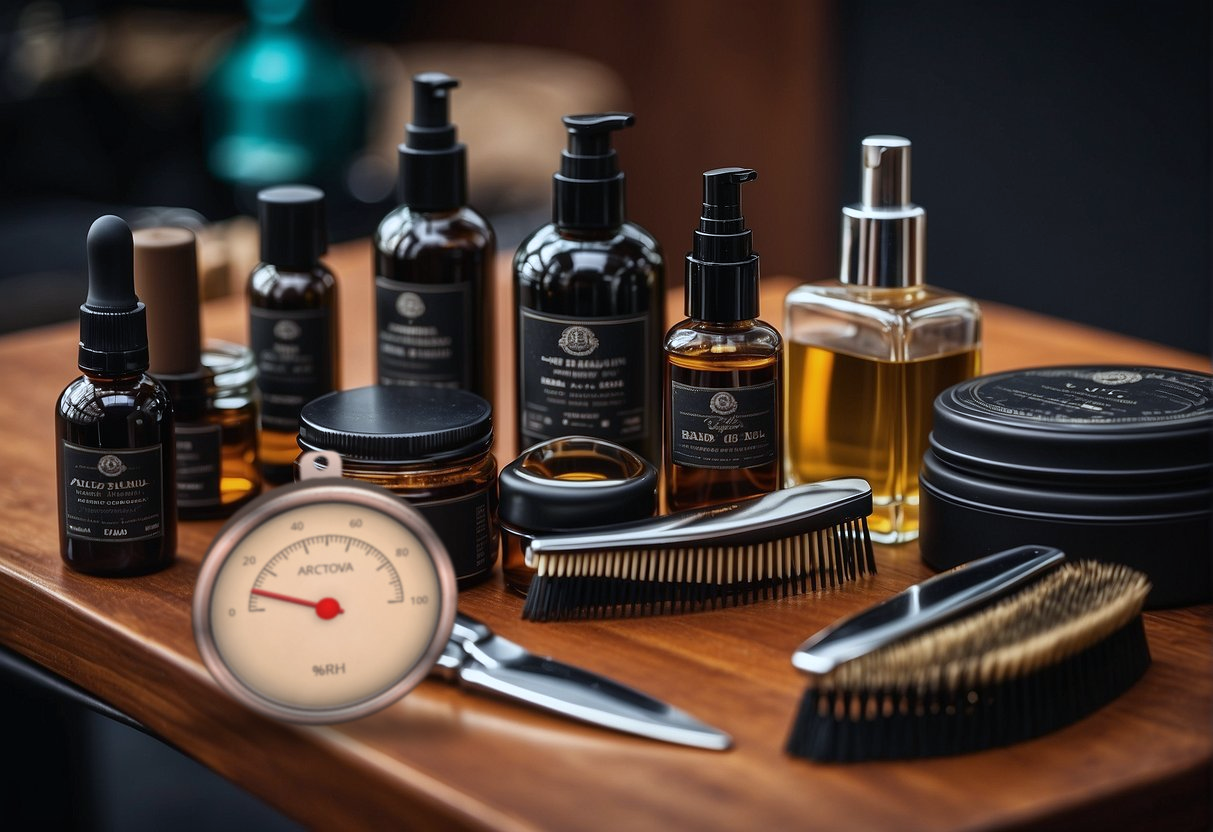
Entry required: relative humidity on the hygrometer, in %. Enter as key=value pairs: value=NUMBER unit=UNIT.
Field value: value=10 unit=%
